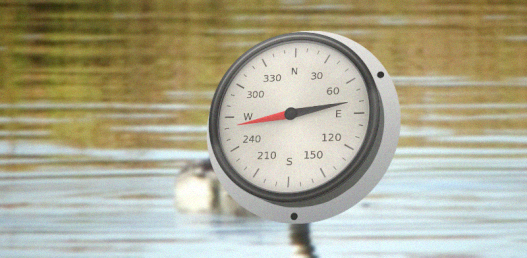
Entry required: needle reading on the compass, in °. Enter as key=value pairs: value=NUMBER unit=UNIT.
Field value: value=260 unit=°
